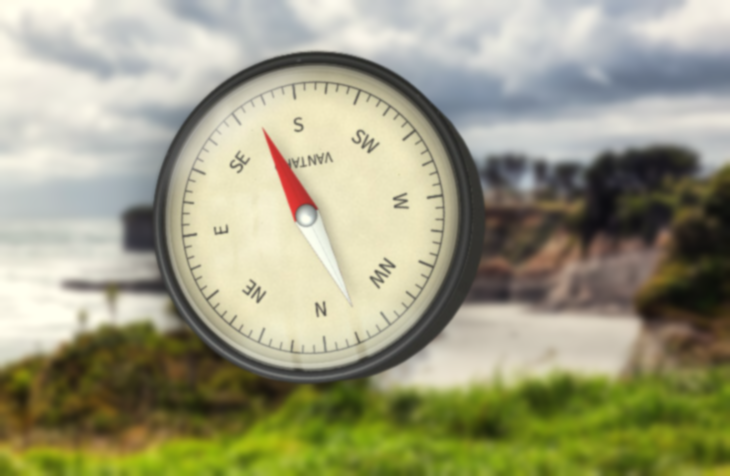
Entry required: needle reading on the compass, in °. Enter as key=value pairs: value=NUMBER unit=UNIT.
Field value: value=160 unit=°
